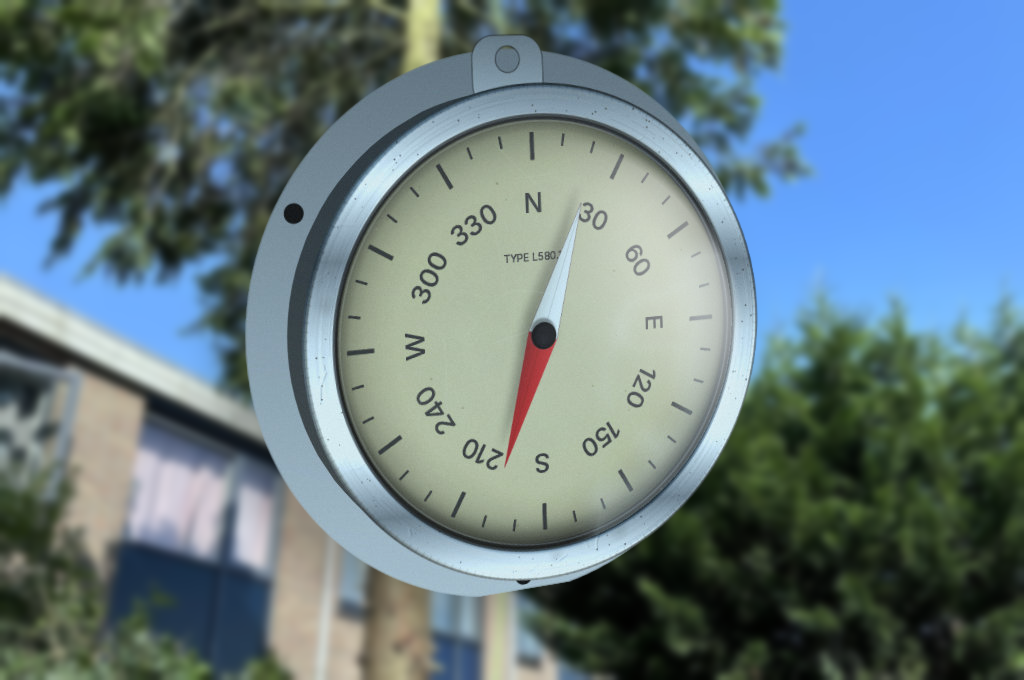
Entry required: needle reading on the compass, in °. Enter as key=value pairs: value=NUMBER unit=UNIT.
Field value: value=200 unit=°
